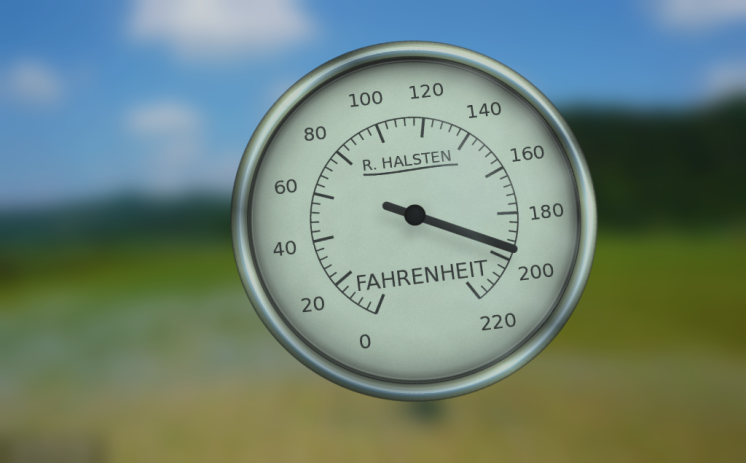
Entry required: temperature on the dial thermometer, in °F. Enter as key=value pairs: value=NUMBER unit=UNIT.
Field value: value=196 unit=°F
